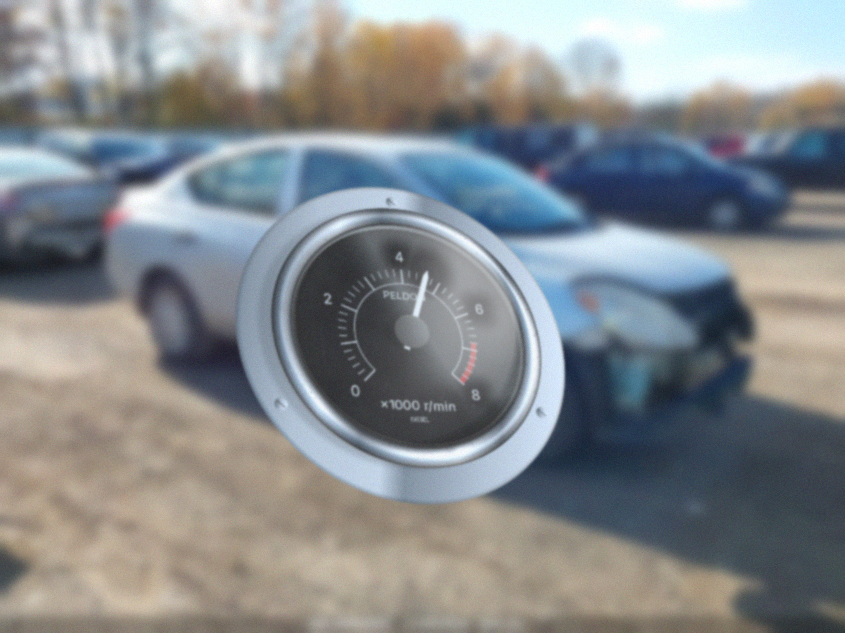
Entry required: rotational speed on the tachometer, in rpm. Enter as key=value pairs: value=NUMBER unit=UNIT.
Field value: value=4600 unit=rpm
